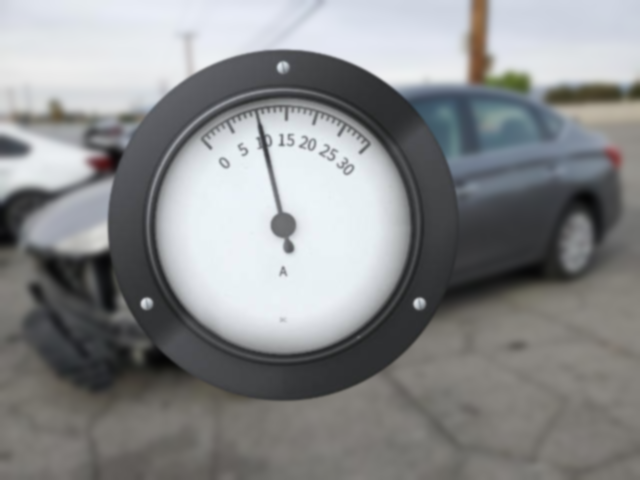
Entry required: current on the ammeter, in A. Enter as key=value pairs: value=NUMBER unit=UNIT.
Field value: value=10 unit=A
